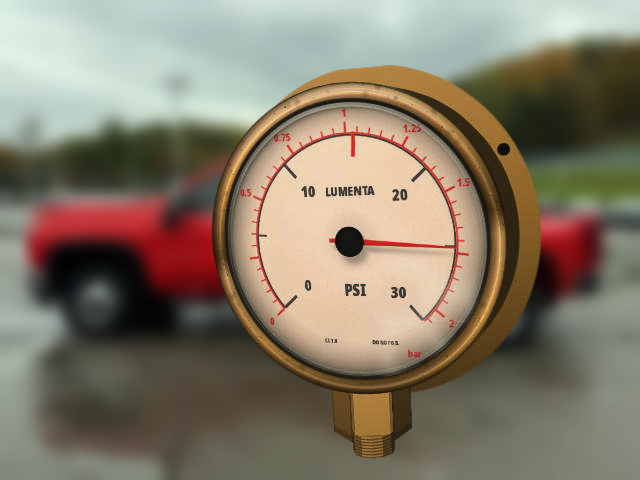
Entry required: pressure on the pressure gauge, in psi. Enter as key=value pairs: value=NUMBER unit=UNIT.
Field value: value=25 unit=psi
